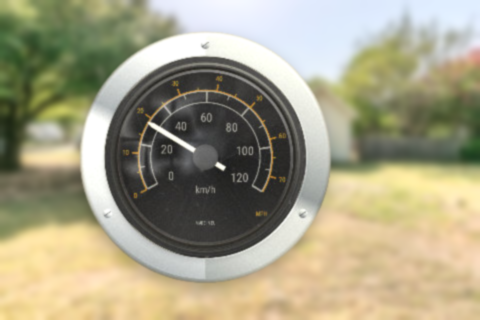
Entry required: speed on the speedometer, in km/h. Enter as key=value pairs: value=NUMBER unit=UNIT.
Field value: value=30 unit=km/h
